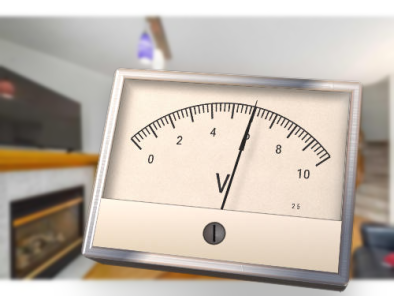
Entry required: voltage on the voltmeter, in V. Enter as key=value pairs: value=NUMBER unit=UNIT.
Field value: value=6 unit=V
